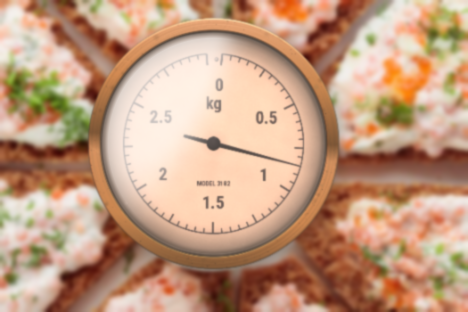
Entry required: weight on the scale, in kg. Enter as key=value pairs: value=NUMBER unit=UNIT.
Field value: value=0.85 unit=kg
